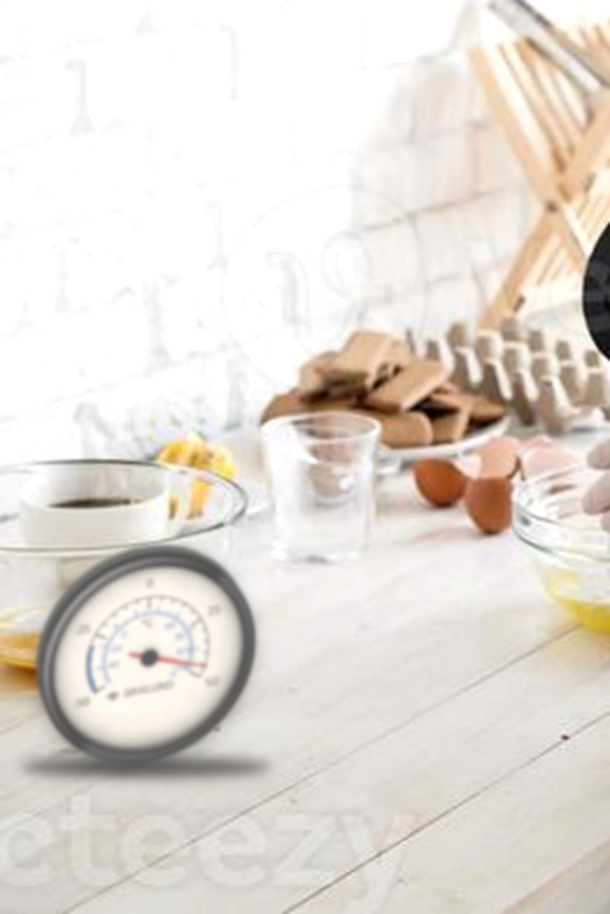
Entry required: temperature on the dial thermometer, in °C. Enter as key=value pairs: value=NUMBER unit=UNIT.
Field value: value=45 unit=°C
